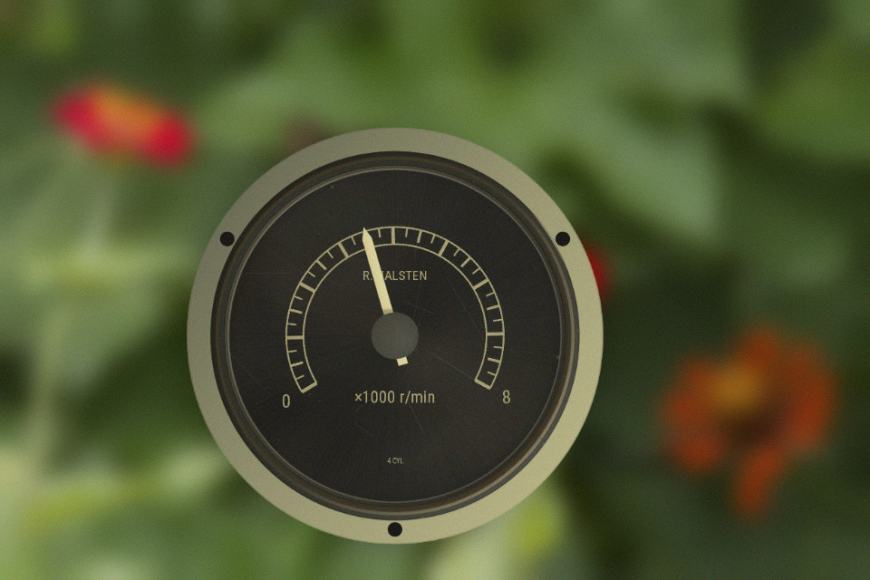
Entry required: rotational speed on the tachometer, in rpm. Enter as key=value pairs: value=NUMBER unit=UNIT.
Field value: value=3500 unit=rpm
